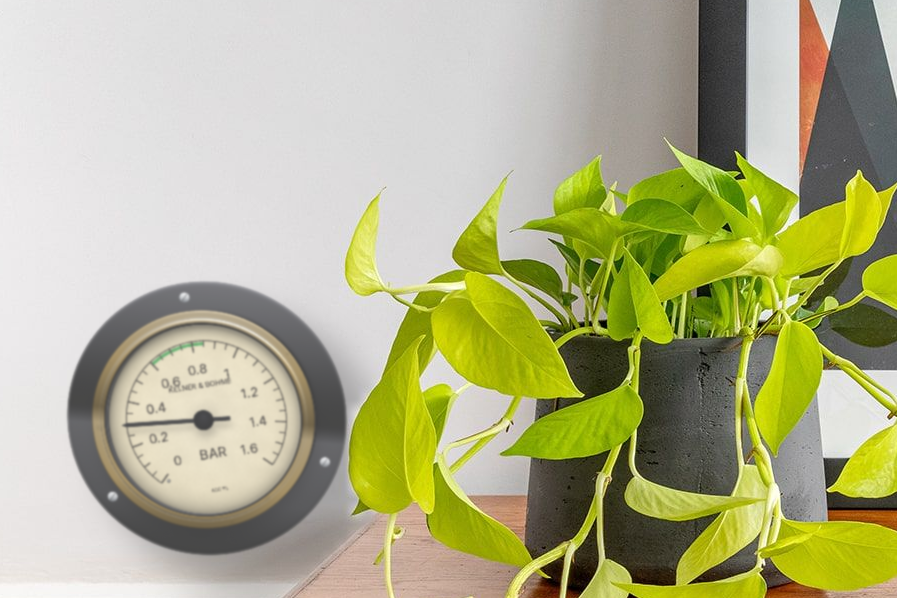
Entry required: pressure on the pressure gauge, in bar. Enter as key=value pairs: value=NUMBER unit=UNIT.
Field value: value=0.3 unit=bar
